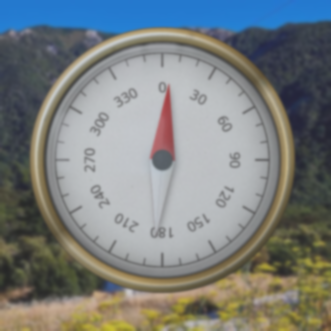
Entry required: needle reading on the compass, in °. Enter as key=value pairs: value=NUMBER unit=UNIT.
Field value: value=5 unit=°
